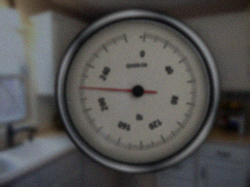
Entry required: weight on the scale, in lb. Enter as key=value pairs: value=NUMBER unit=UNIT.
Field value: value=220 unit=lb
